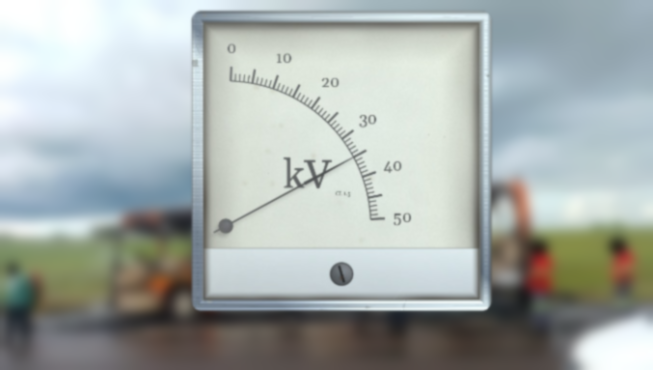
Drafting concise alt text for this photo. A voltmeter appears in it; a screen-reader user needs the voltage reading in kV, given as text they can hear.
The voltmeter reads 35 kV
